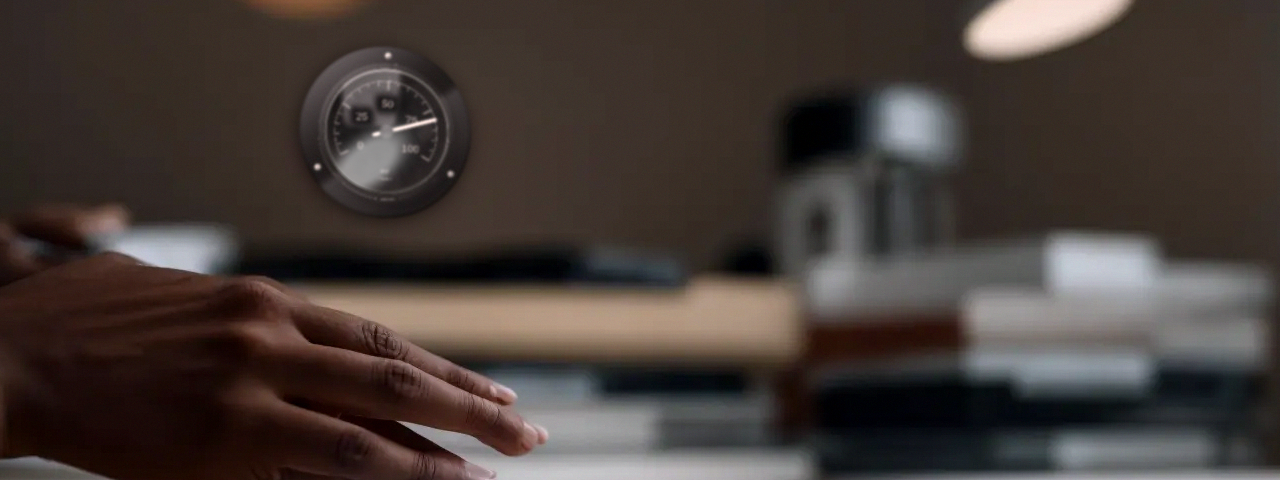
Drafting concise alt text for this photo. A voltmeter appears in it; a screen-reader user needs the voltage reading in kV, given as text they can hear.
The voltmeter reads 80 kV
